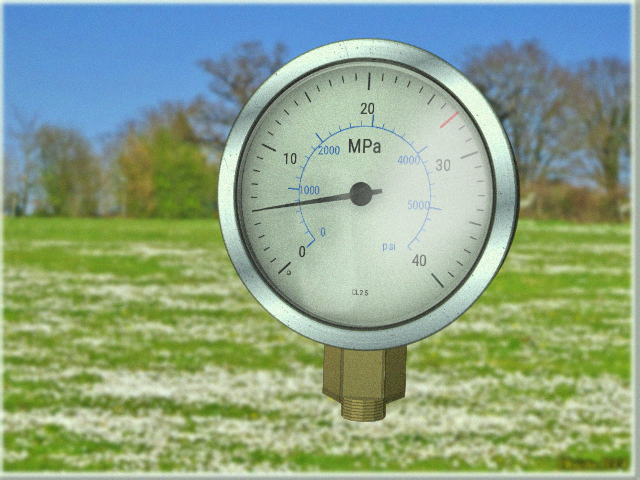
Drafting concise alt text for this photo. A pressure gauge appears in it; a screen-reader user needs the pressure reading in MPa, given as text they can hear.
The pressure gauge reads 5 MPa
